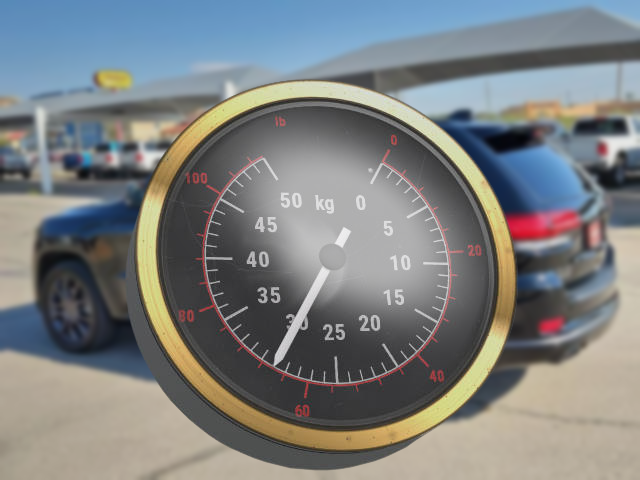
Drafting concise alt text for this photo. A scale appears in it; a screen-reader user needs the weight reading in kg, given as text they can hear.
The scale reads 30 kg
